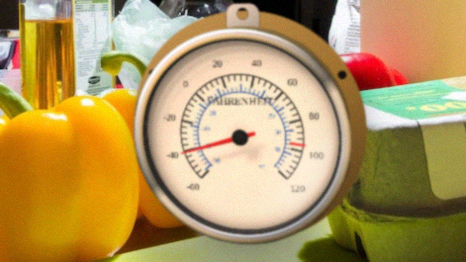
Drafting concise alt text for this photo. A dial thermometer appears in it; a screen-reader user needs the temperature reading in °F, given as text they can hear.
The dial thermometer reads -40 °F
